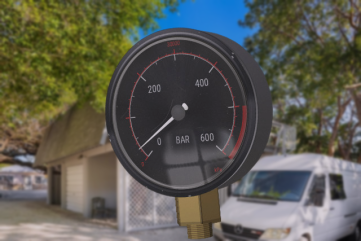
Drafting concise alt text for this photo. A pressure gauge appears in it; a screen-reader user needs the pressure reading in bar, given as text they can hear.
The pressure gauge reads 25 bar
